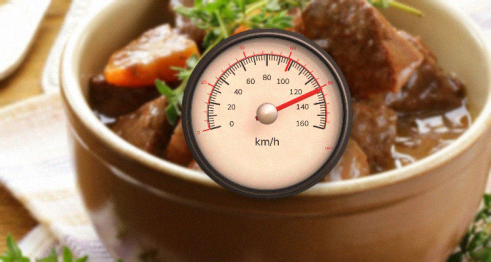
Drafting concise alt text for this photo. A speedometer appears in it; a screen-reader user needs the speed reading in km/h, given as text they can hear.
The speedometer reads 130 km/h
